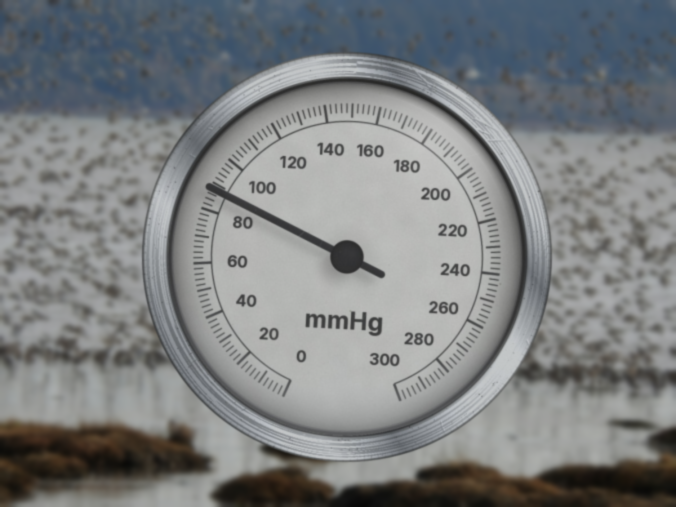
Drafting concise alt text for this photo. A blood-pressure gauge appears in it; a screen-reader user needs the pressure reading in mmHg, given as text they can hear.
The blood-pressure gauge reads 88 mmHg
